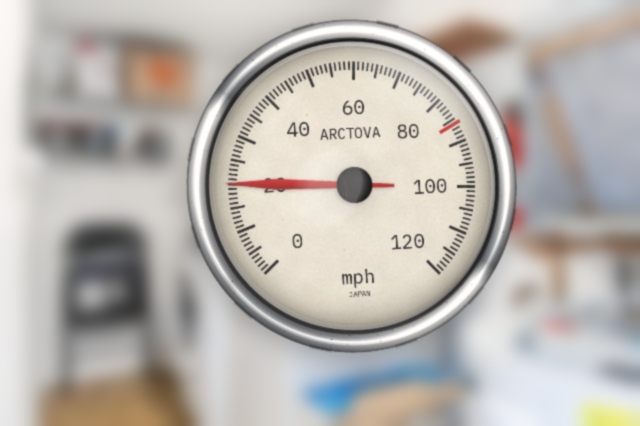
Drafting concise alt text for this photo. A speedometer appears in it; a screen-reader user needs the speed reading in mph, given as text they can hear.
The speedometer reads 20 mph
